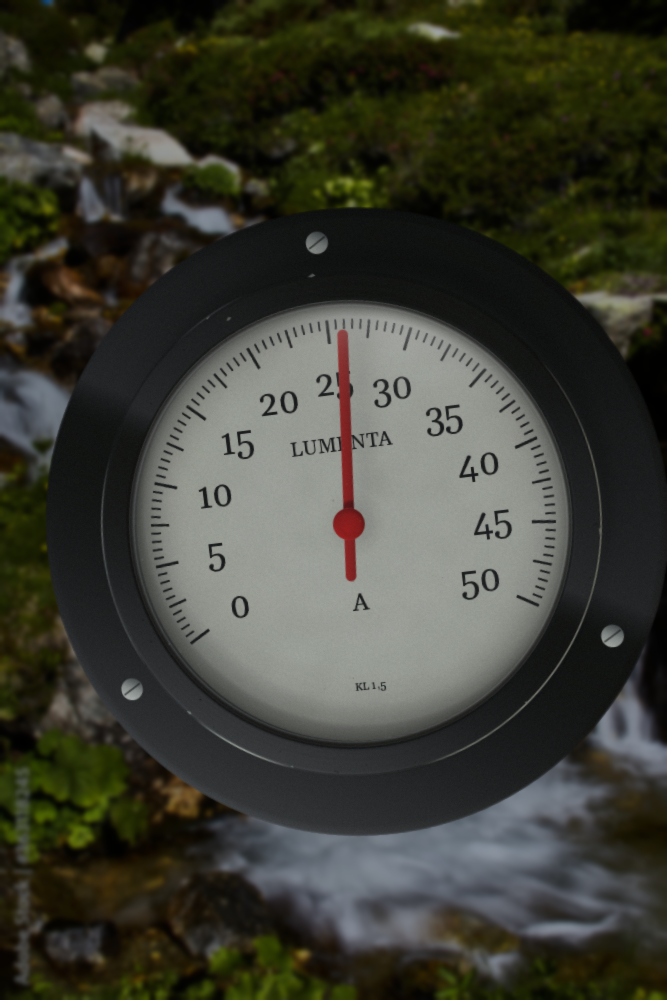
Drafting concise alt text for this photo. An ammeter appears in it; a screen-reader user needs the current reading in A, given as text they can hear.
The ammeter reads 26 A
